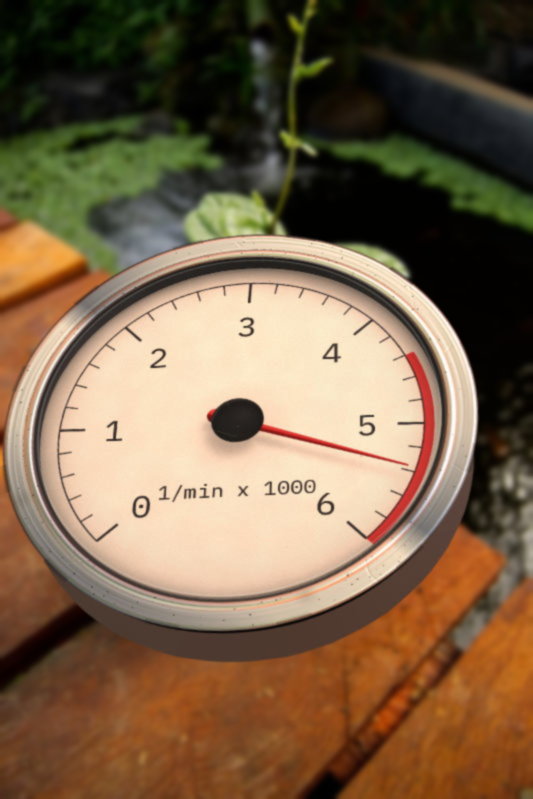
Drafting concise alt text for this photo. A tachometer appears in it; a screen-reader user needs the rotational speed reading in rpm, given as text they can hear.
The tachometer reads 5400 rpm
